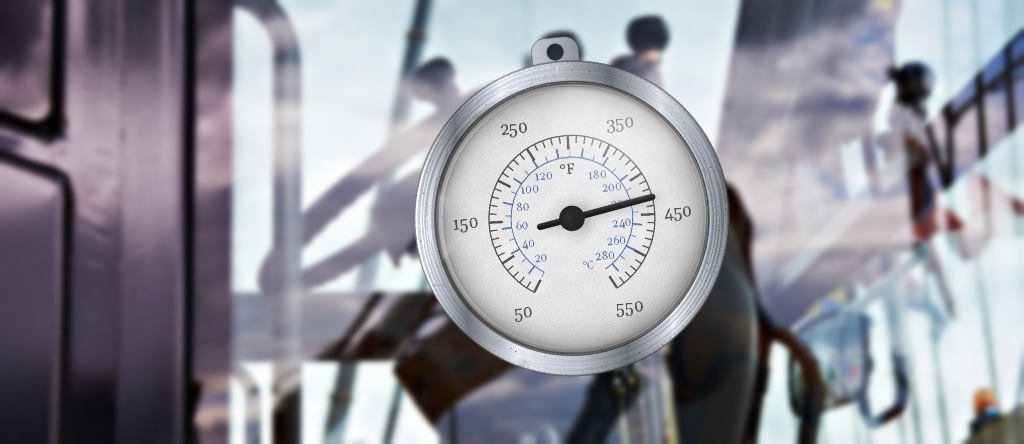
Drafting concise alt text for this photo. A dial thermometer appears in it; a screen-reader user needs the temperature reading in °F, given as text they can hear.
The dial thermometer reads 430 °F
